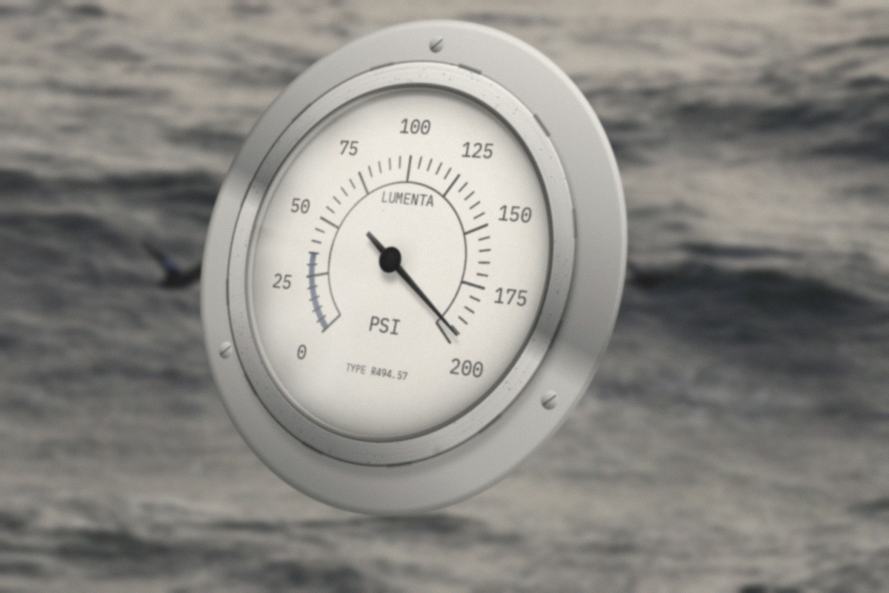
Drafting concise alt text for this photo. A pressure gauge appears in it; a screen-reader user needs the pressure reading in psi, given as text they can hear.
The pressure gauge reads 195 psi
